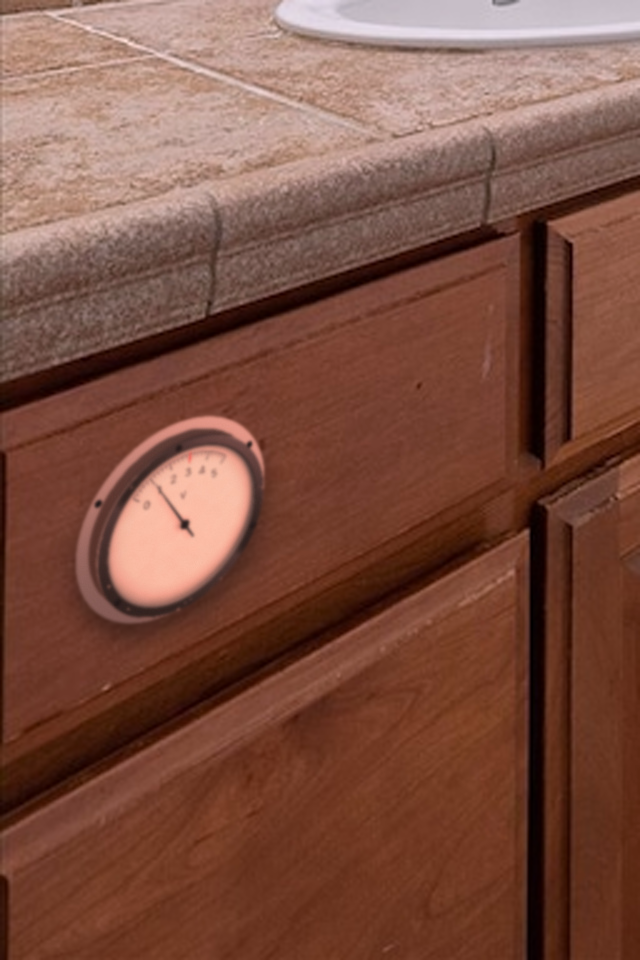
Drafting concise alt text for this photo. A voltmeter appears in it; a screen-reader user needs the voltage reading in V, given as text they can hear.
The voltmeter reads 1 V
